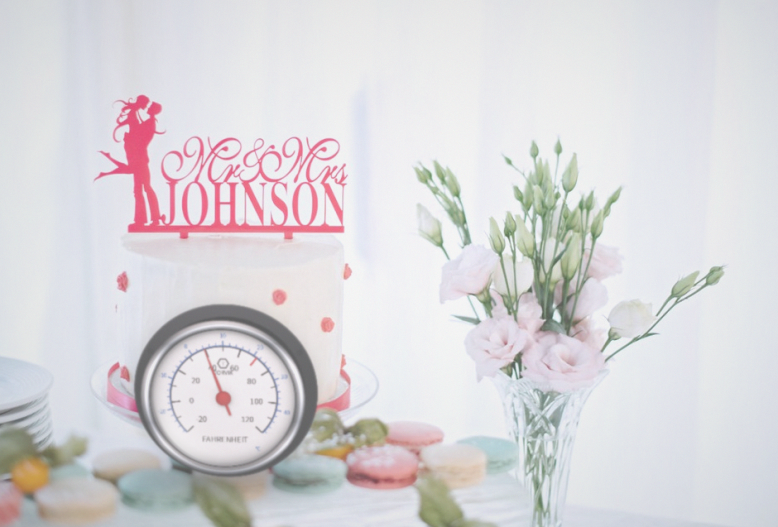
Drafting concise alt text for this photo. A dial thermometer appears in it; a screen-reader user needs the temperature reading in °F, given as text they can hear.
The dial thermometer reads 40 °F
